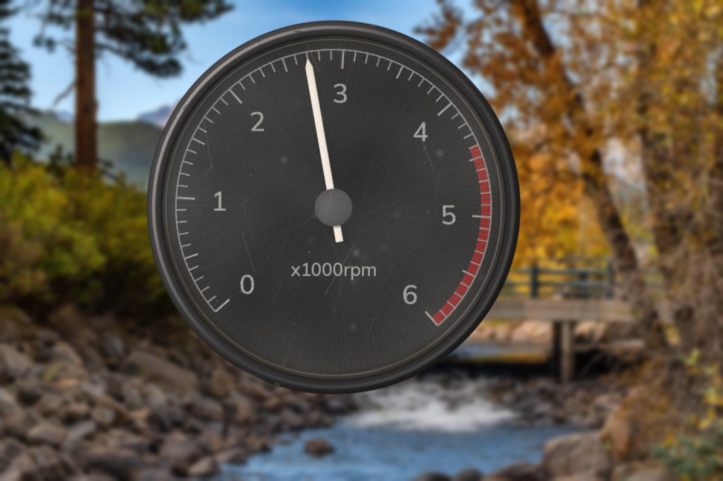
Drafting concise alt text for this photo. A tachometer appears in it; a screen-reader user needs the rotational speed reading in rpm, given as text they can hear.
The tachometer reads 2700 rpm
